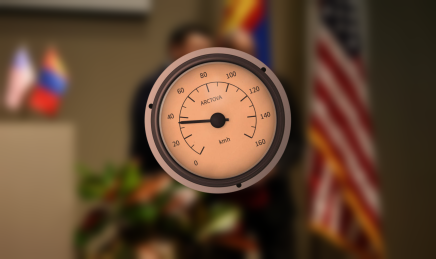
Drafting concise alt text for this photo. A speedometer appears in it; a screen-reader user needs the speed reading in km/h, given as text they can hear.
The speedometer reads 35 km/h
